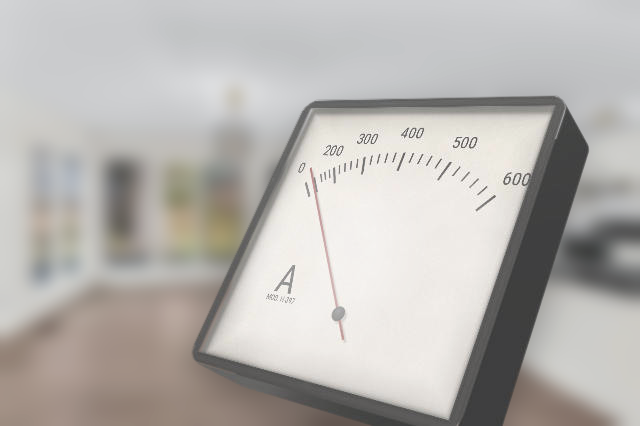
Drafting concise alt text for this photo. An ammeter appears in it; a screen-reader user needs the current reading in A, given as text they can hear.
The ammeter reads 100 A
